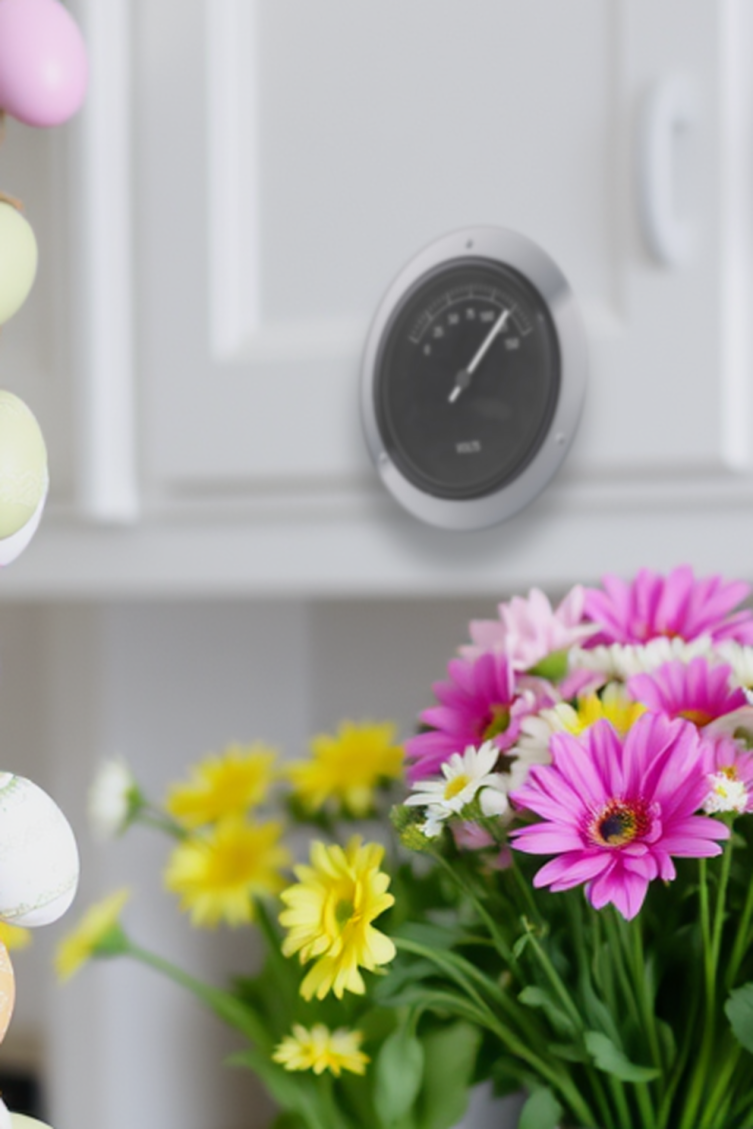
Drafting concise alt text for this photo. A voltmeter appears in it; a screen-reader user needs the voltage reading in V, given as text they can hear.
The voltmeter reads 125 V
